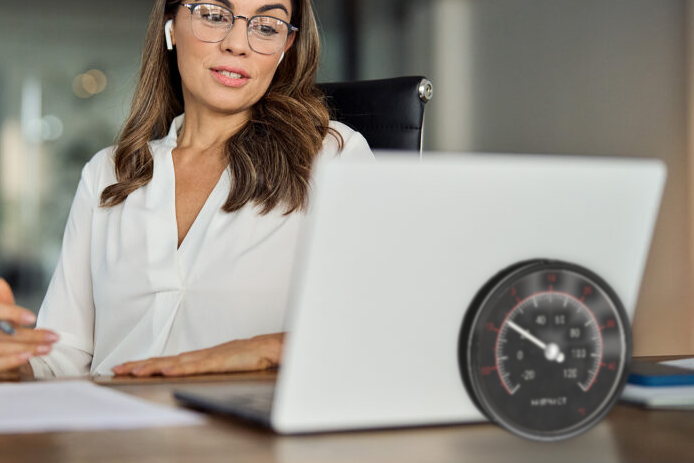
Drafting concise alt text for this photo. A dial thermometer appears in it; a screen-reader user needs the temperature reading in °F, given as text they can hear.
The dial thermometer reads 20 °F
